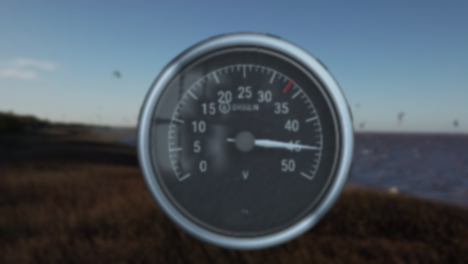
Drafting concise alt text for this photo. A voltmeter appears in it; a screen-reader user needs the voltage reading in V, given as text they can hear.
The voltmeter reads 45 V
